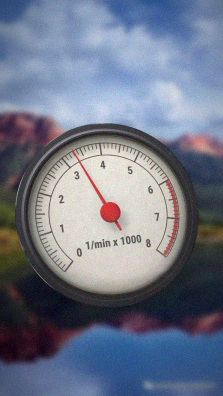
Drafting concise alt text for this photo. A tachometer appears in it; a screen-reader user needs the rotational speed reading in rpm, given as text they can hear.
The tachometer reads 3300 rpm
